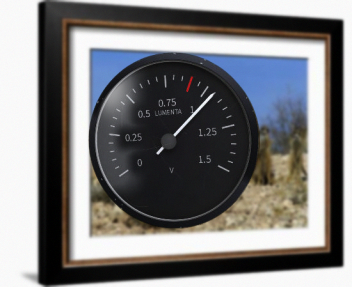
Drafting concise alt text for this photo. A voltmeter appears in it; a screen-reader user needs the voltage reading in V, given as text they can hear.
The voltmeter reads 1.05 V
